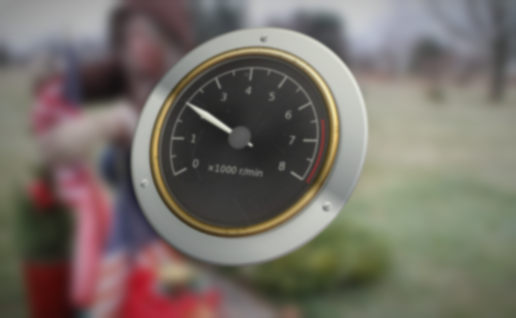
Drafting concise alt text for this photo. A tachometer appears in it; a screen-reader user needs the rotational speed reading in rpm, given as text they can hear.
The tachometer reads 2000 rpm
